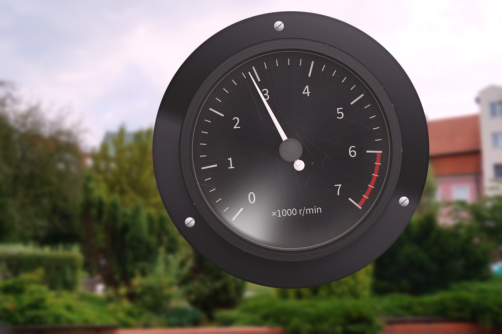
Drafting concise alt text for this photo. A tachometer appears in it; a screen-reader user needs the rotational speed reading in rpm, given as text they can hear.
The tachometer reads 2900 rpm
